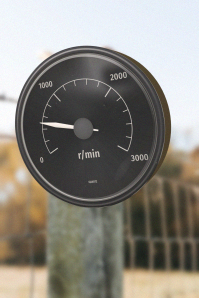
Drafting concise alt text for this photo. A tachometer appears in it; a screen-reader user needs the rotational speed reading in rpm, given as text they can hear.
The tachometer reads 500 rpm
